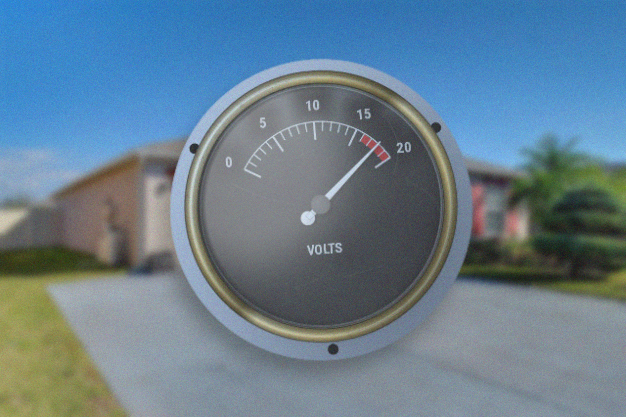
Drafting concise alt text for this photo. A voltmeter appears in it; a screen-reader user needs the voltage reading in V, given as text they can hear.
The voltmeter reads 18 V
